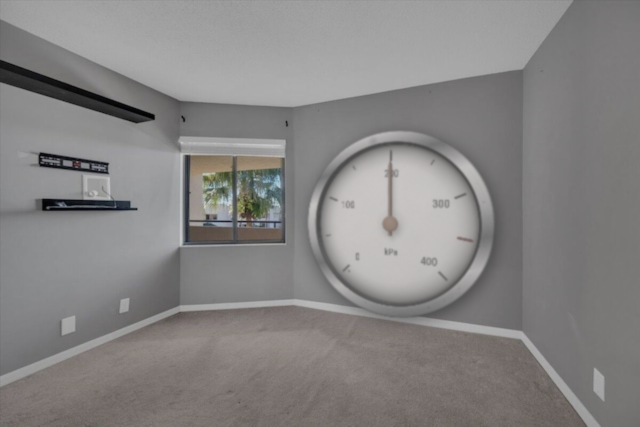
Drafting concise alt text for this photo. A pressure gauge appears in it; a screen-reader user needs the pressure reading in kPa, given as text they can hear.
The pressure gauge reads 200 kPa
